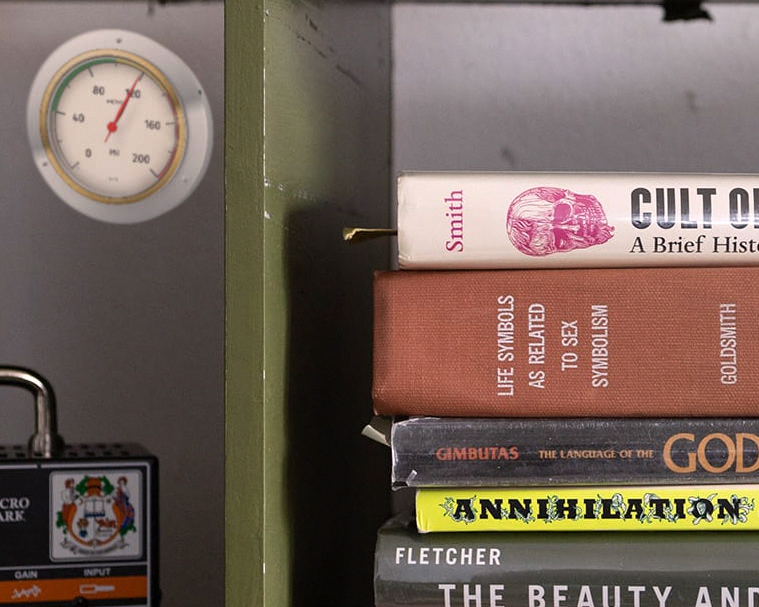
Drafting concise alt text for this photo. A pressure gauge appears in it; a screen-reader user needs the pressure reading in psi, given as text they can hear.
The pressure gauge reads 120 psi
